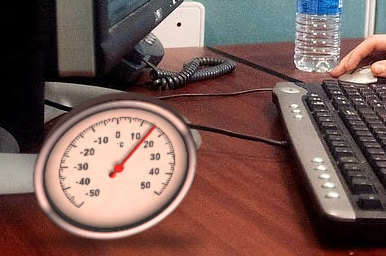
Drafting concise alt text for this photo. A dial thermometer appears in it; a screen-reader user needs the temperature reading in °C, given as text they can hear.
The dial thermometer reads 15 °C
